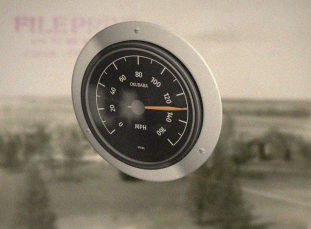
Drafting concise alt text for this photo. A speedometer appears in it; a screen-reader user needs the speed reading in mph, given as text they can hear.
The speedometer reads 130 mph
